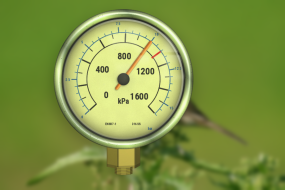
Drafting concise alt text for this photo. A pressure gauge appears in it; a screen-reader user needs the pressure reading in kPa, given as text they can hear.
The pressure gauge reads 1000 kPa
